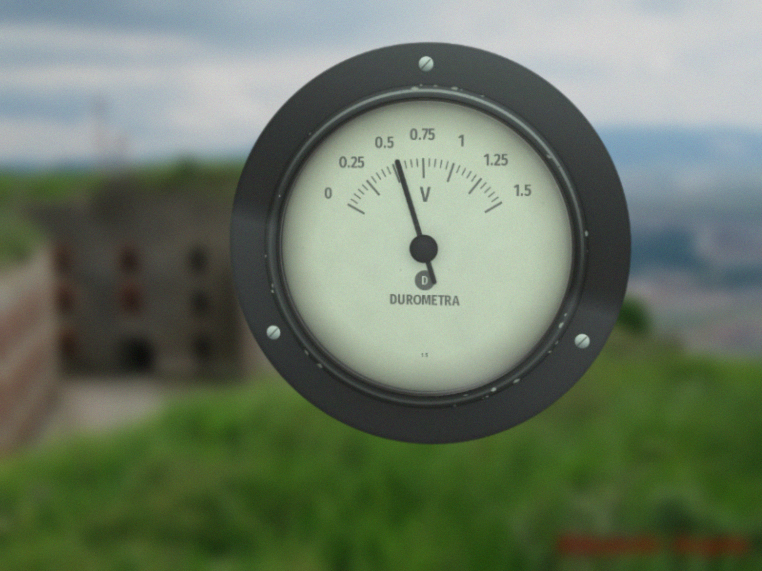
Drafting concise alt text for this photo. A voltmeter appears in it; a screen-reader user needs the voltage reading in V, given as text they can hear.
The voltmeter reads 0.55 V
